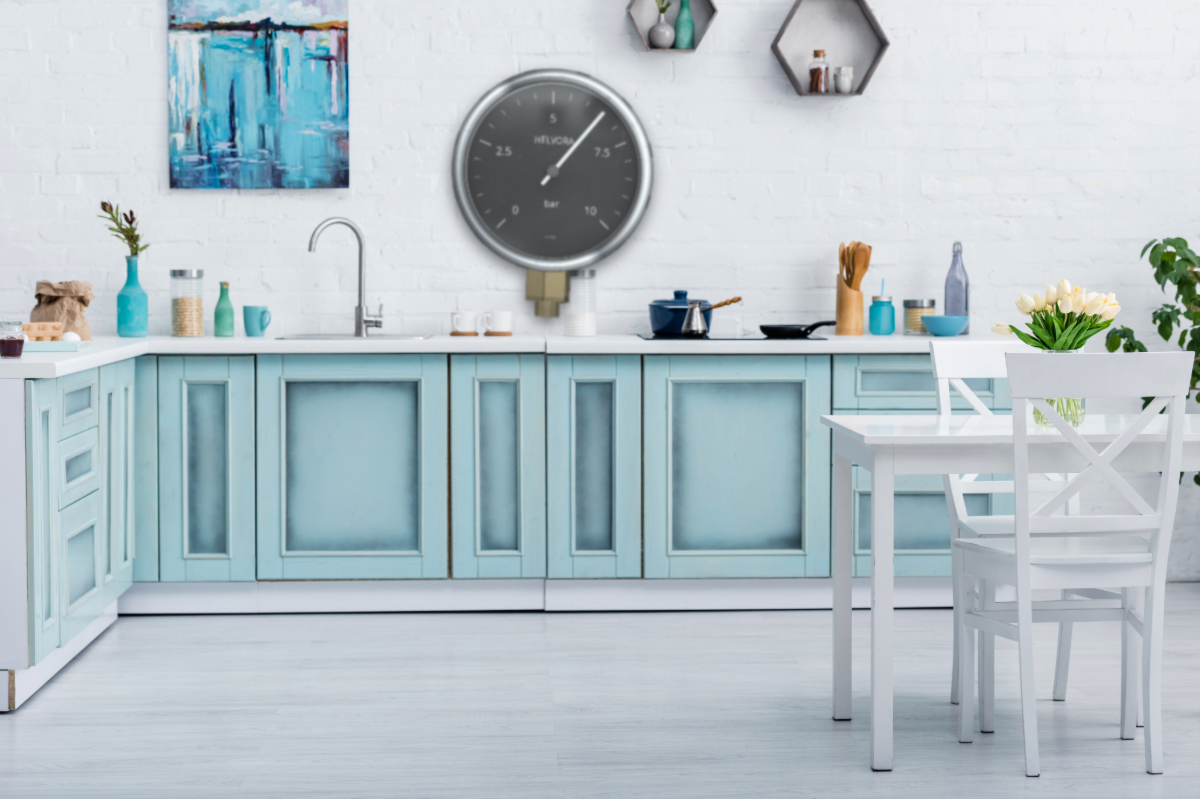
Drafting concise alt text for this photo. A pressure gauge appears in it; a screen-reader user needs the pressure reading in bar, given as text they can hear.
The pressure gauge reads 6.5 bar
